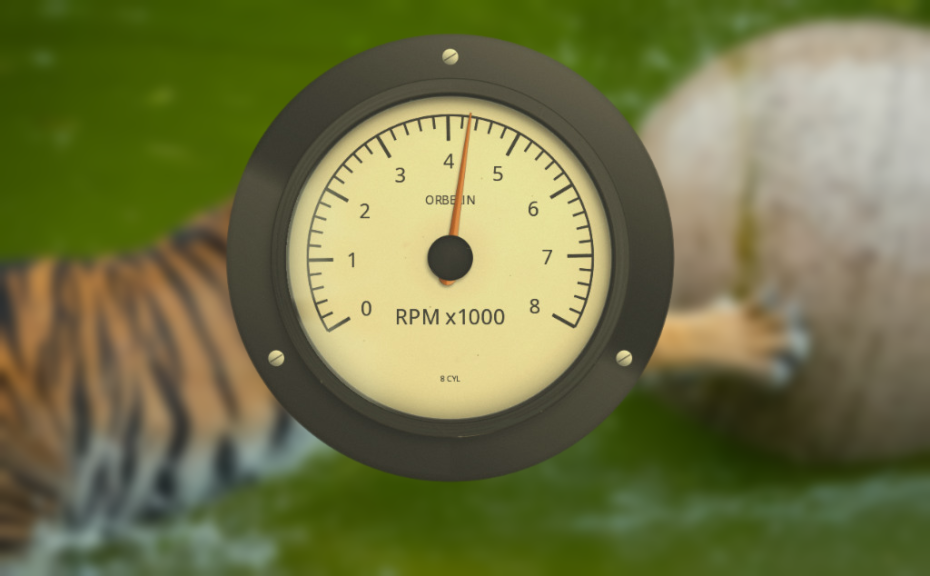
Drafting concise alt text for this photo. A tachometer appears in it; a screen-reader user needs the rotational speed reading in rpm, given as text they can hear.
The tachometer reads 4300 rpm
